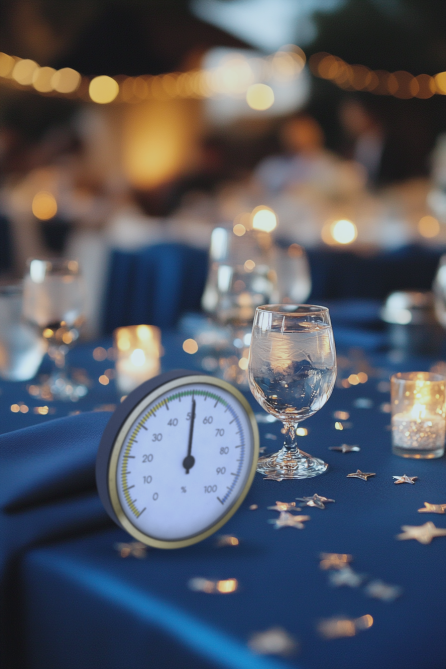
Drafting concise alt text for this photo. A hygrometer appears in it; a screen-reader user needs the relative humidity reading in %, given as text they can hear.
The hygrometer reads 50 %
